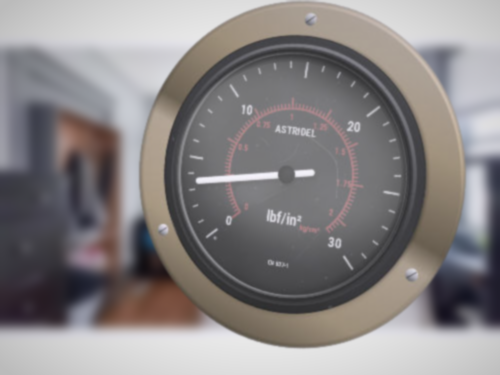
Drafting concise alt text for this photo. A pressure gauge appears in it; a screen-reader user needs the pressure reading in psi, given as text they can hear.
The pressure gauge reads 3.5 psi
